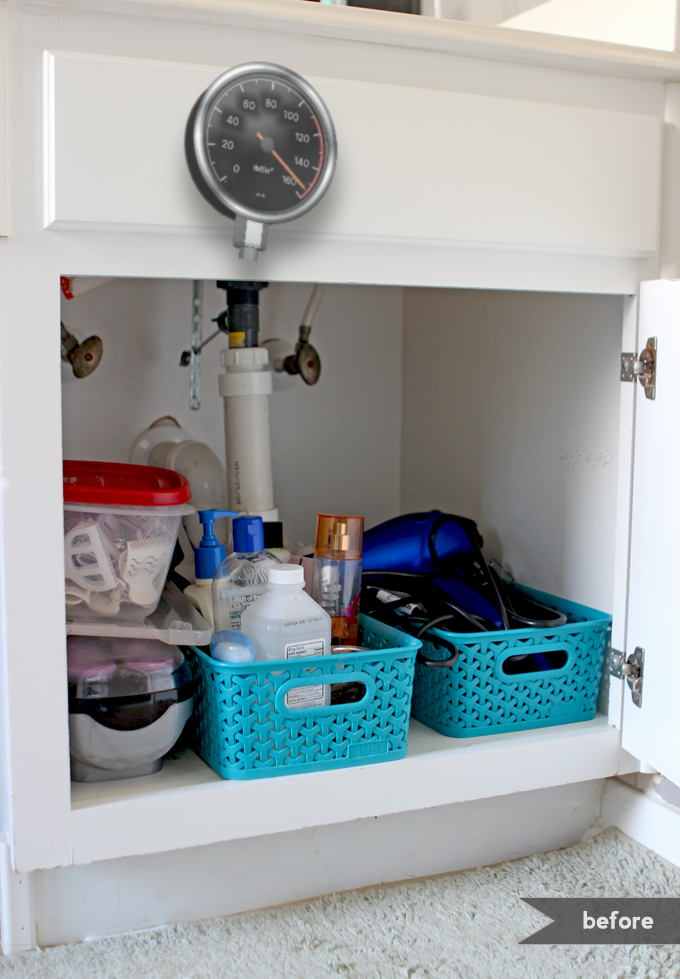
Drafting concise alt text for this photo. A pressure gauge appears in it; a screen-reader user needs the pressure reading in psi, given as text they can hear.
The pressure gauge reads 155 psi
